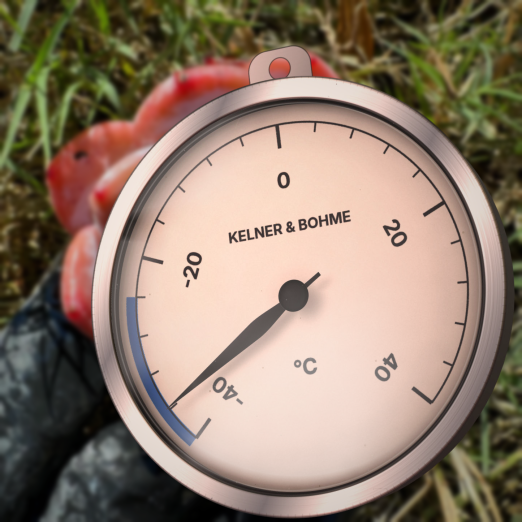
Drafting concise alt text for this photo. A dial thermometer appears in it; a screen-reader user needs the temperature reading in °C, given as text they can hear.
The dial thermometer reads -36 °C
